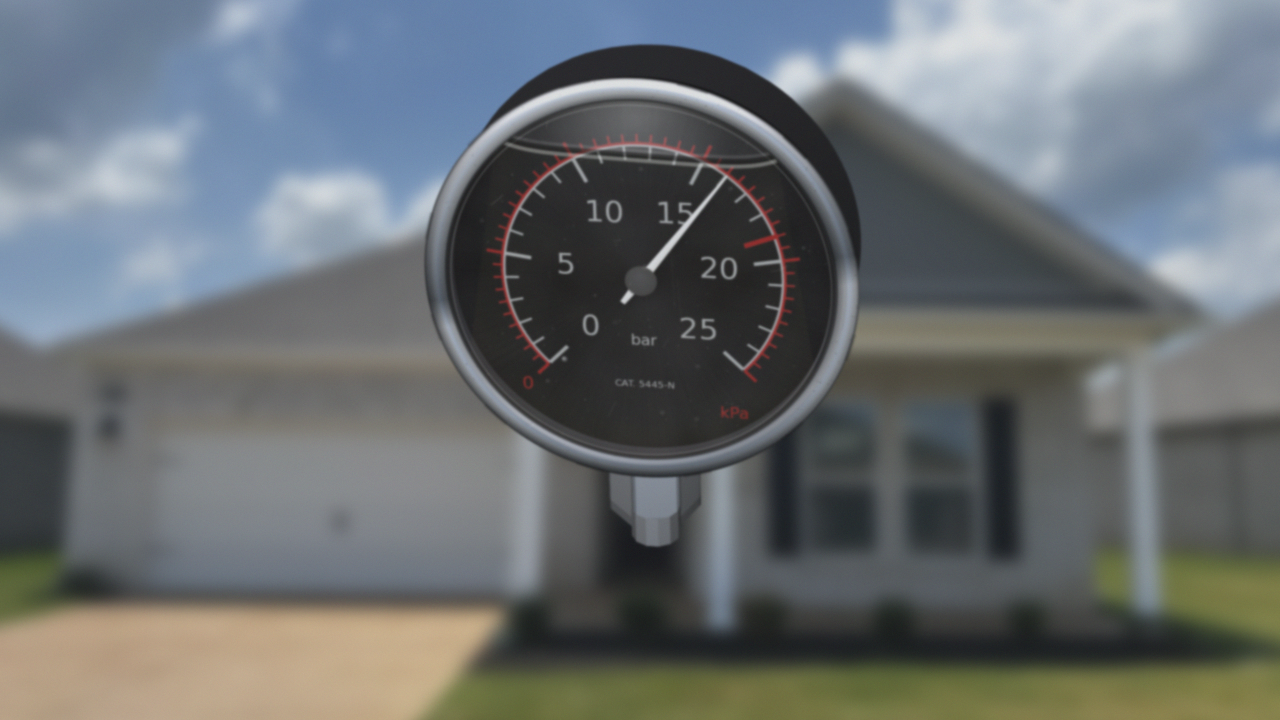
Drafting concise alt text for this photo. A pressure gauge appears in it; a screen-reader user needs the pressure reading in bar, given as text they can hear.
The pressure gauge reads 16 bar
